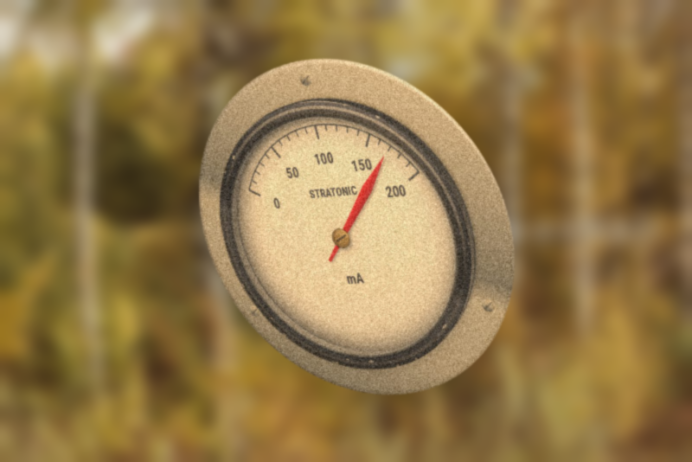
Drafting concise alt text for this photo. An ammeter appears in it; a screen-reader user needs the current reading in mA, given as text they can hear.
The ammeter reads 170 mA
